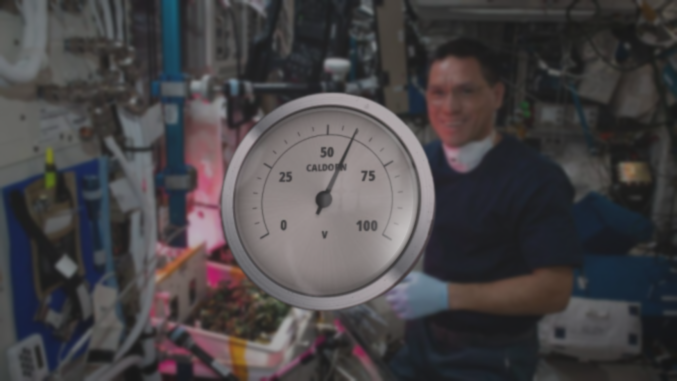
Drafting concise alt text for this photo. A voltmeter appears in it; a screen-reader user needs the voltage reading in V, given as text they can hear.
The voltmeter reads 60 V
